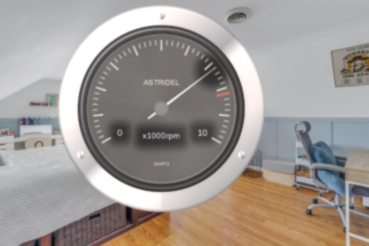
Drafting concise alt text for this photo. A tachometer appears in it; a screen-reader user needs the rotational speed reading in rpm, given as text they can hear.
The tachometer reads 7200 rpm
